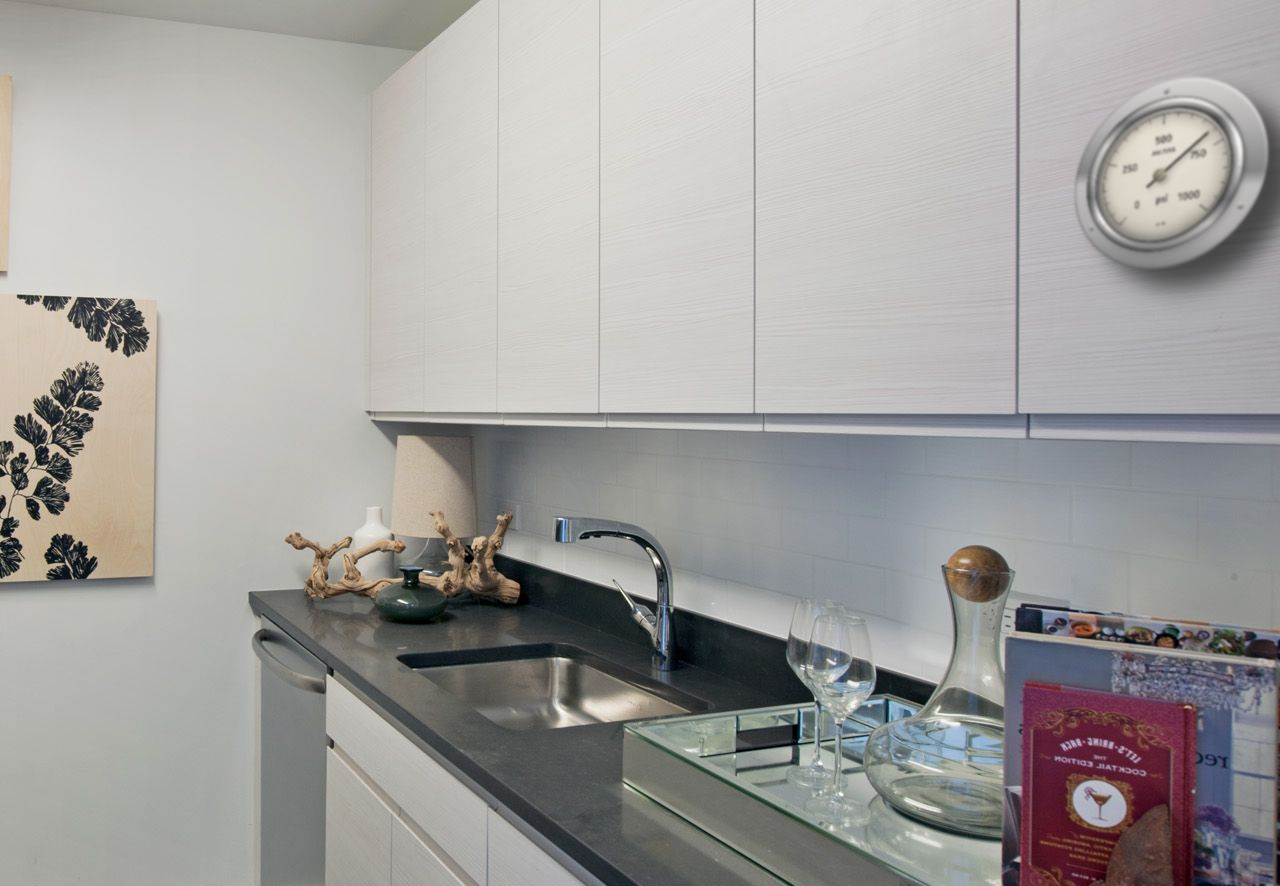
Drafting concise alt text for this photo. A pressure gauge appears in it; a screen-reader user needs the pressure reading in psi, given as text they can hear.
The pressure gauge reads 700 psi
